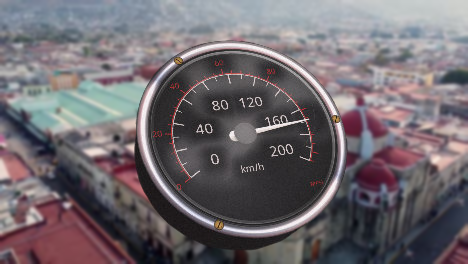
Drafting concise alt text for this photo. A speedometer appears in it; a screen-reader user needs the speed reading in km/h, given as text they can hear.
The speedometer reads 170 km/h
